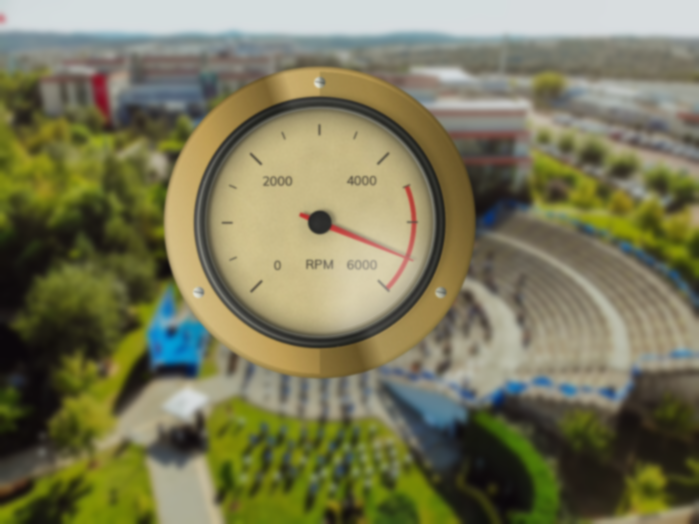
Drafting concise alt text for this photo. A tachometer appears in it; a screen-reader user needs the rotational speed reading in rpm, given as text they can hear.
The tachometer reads 5500 rpm
